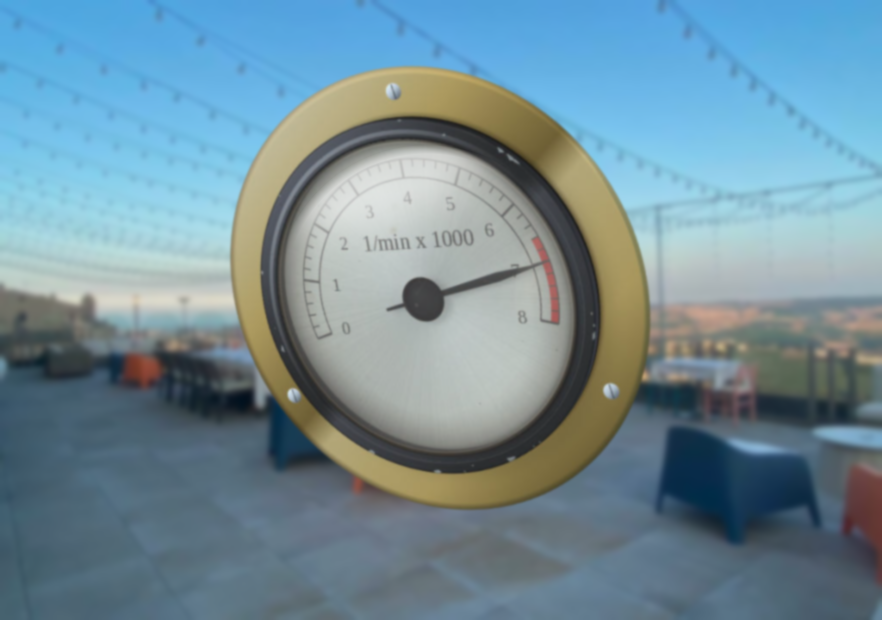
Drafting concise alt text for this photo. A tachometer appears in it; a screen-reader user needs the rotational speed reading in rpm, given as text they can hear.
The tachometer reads 7000 rpm
